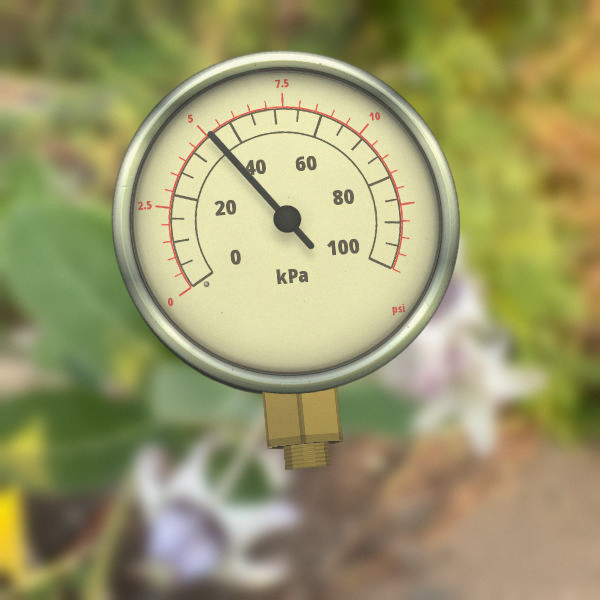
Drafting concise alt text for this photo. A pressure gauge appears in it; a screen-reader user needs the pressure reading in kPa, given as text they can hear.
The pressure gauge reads 35 kPa
